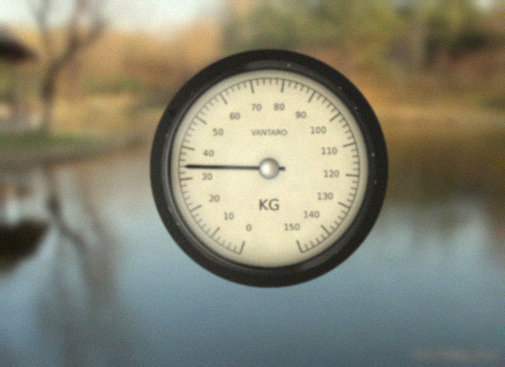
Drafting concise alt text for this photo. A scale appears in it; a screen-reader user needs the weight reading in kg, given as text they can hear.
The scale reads 34 kg
